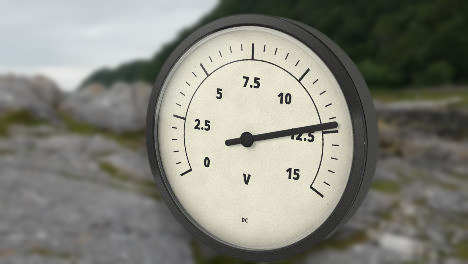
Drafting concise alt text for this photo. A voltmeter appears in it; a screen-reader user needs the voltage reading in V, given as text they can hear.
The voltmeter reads 12.25 V
